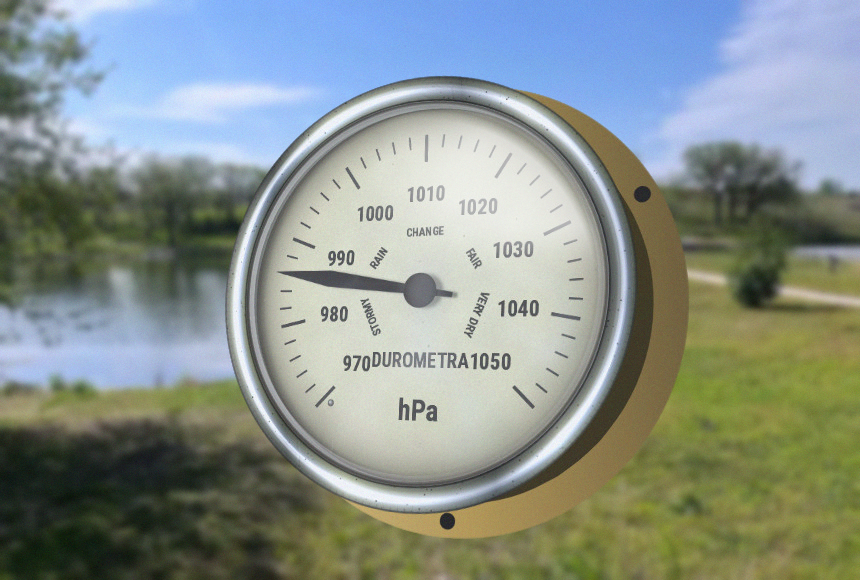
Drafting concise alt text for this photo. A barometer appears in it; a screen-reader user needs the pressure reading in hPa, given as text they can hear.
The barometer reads 986 hPa
